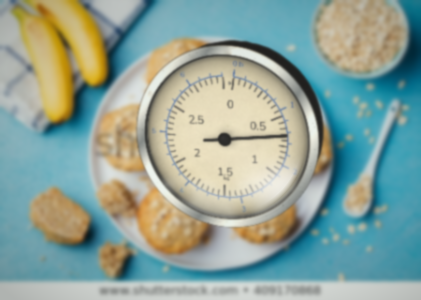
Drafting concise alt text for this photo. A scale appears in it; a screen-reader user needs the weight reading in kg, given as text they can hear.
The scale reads 0.65 kg
